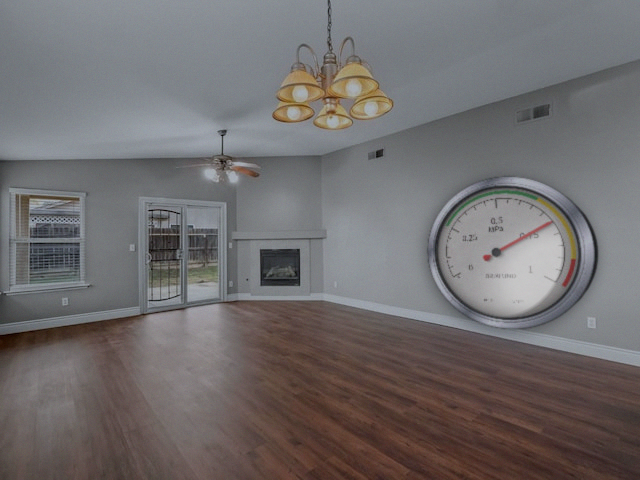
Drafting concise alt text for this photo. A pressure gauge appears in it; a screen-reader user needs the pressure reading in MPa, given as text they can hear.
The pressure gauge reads 0.75 MPa
